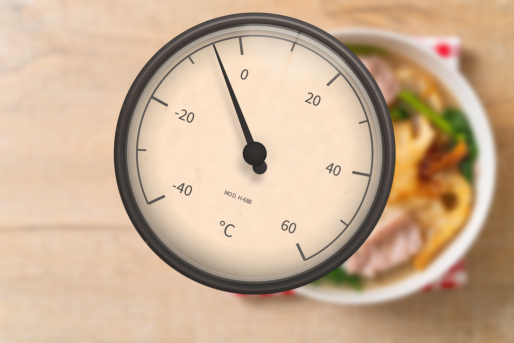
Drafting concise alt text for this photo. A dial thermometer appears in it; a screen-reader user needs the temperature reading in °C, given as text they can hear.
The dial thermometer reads -5 °C
